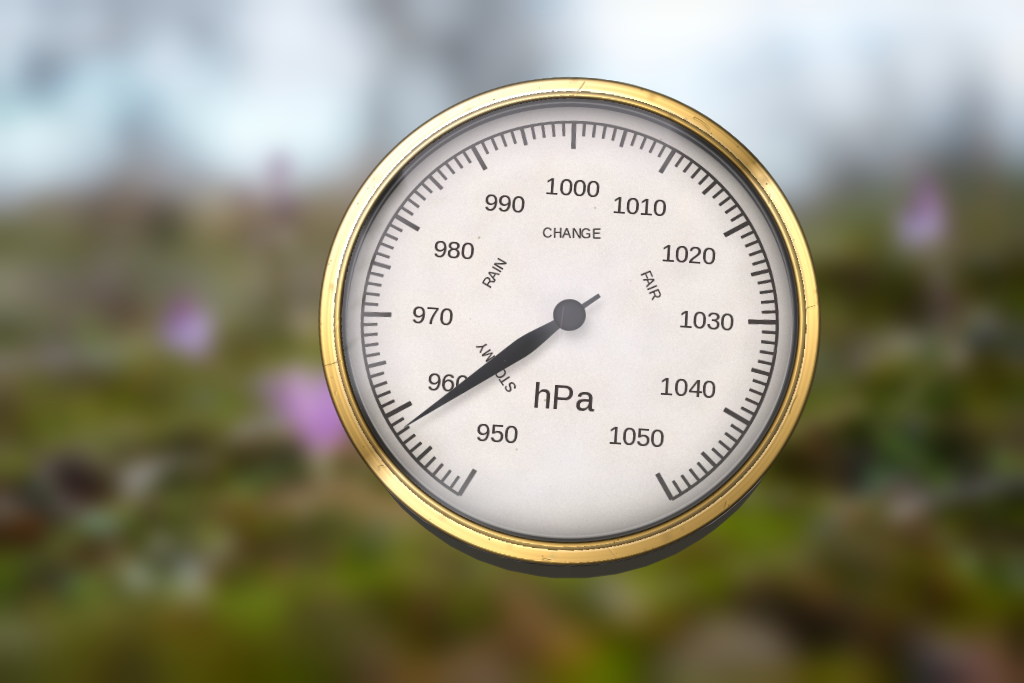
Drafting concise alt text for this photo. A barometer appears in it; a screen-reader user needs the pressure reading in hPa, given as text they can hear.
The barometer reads 958 hPa
